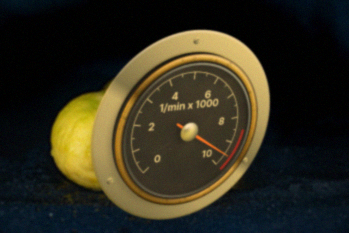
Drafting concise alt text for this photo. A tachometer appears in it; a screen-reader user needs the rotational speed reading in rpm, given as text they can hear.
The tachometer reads 9500 rpm
